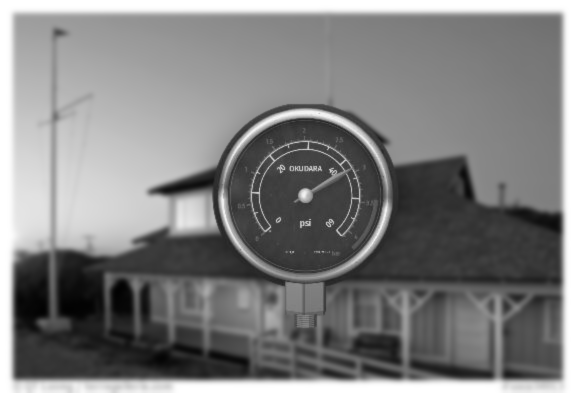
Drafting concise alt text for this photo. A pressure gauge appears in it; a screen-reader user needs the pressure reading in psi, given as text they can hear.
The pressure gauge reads 42.5 psi
